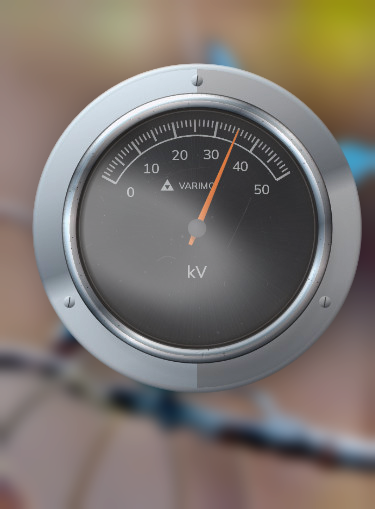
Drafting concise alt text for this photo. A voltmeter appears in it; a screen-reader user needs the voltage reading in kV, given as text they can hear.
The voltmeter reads 35 kV
